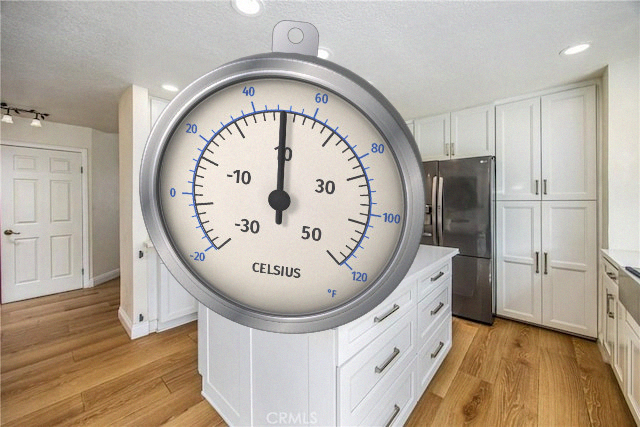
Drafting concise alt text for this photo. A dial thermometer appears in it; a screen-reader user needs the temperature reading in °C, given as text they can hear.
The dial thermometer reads 10 °C
